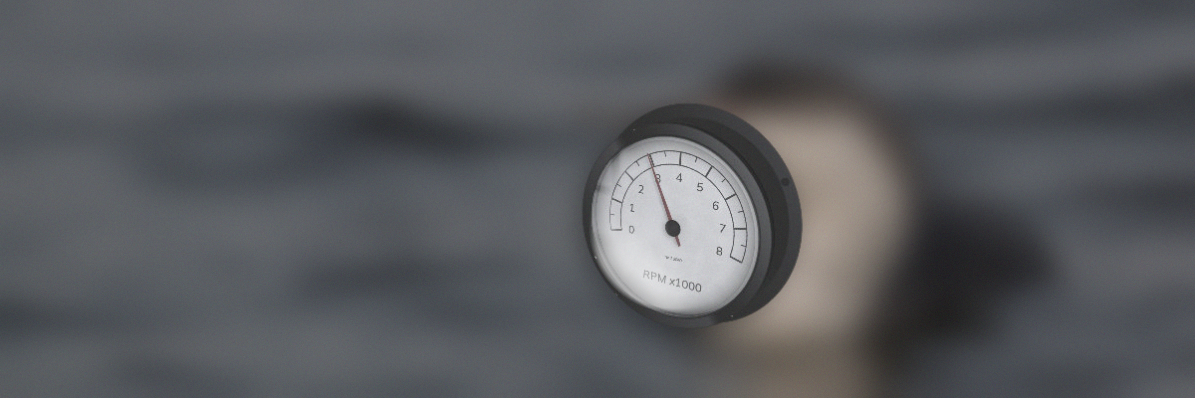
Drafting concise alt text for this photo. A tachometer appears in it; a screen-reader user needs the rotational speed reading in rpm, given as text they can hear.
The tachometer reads 3000 rpm
